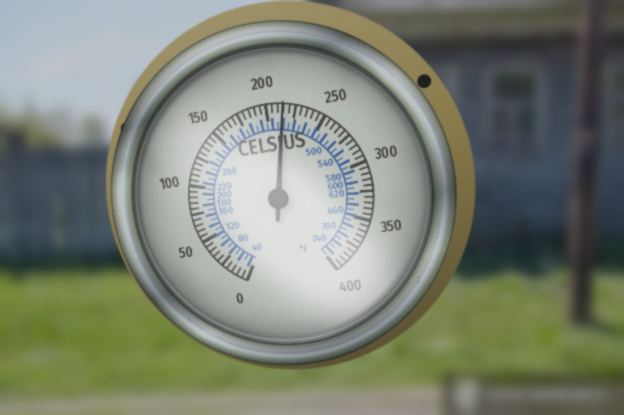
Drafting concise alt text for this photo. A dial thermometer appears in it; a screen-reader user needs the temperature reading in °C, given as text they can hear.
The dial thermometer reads 215 °C
